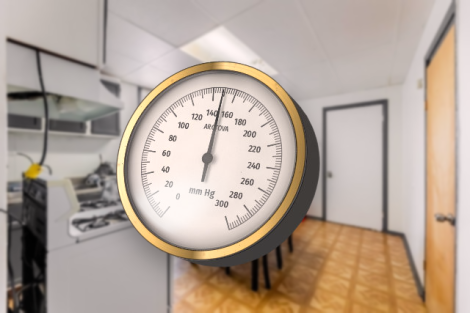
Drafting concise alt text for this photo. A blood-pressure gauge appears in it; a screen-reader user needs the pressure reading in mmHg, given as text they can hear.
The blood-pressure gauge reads 150 mmHg
